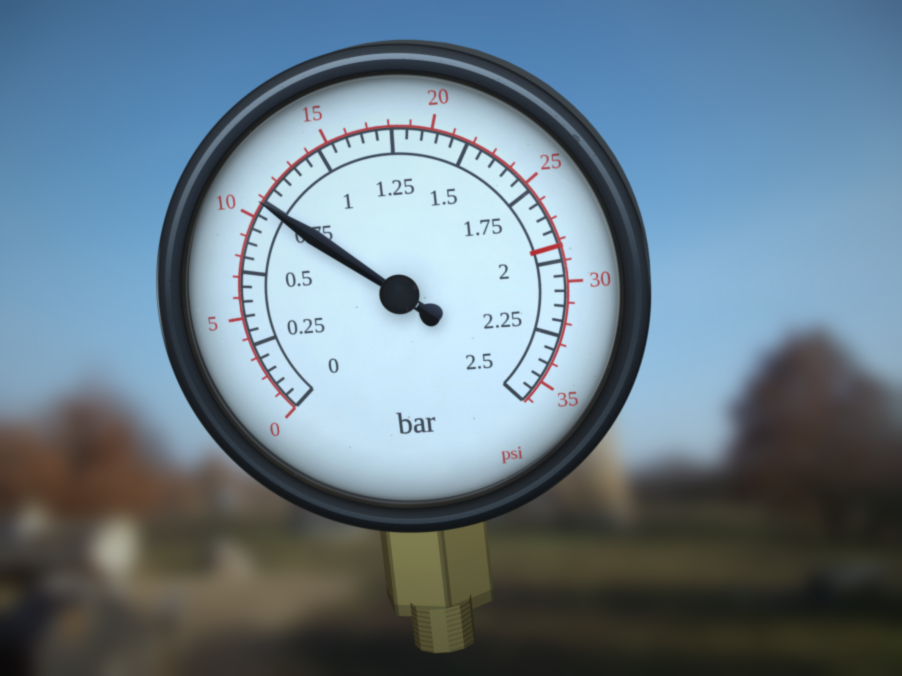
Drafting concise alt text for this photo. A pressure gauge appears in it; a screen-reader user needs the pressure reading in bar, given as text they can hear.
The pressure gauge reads 0.75 bar
